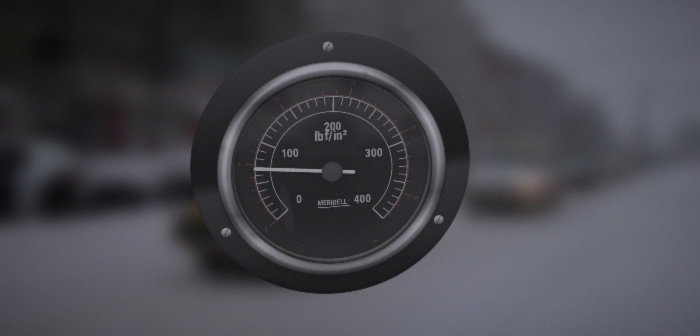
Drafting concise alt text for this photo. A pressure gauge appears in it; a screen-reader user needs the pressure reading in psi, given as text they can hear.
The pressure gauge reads 70 psi
